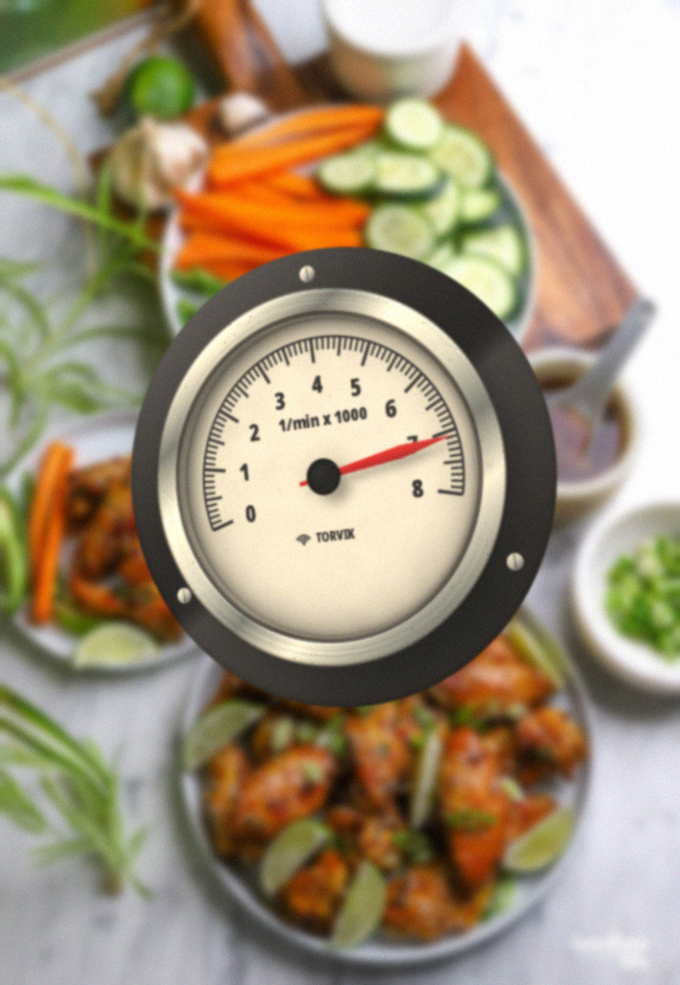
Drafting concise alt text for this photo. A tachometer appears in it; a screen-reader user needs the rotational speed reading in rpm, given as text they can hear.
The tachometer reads 7100 rpm
